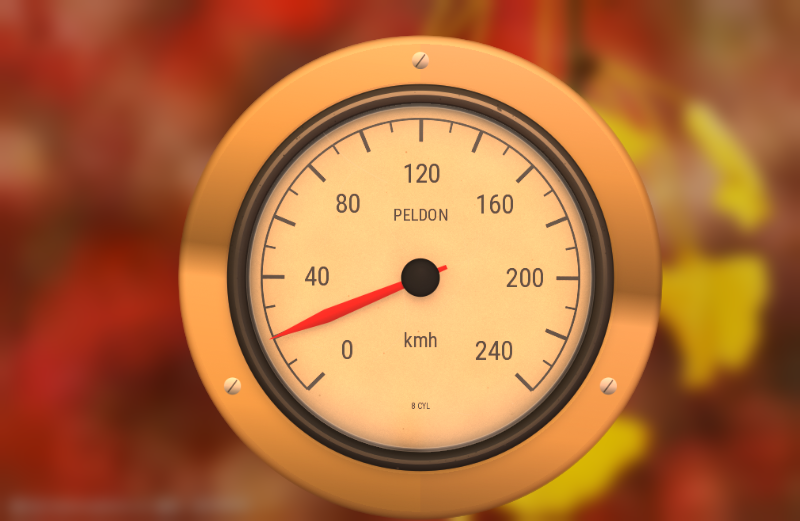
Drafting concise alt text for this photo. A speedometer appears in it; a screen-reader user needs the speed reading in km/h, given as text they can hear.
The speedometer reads 20 km/h
